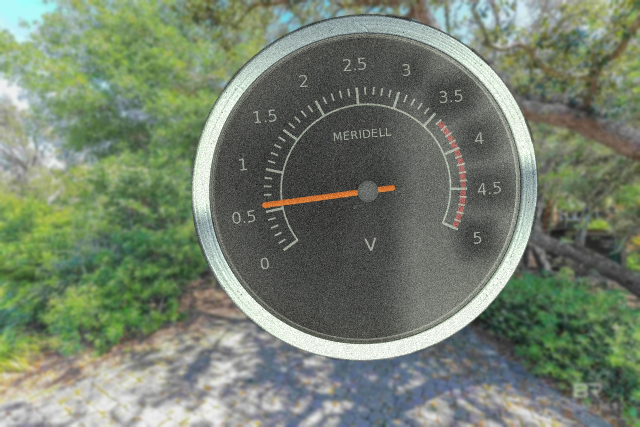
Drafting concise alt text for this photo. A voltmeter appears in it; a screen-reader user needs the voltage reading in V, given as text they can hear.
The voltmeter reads 0.6 V
